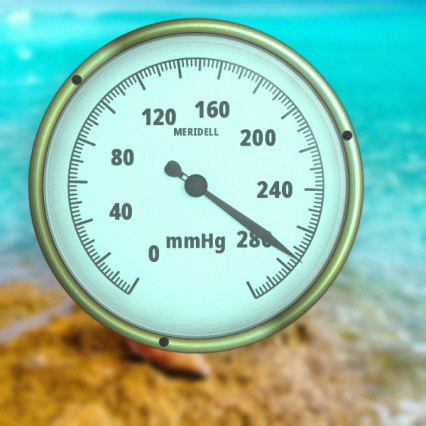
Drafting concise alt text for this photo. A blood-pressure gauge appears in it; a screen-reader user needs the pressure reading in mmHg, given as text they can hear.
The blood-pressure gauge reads 274 mmHg
